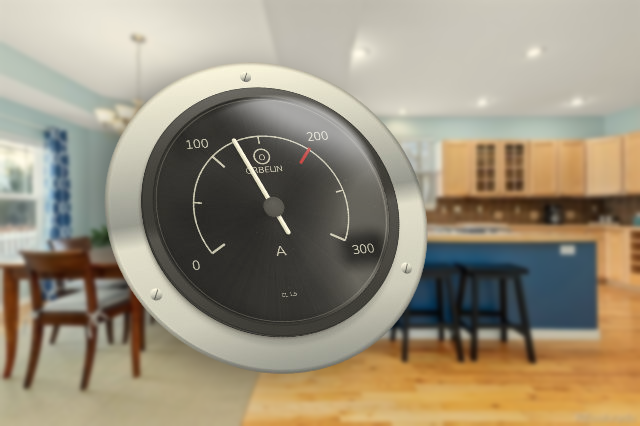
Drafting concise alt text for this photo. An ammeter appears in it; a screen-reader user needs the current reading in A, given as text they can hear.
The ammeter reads 125 A
